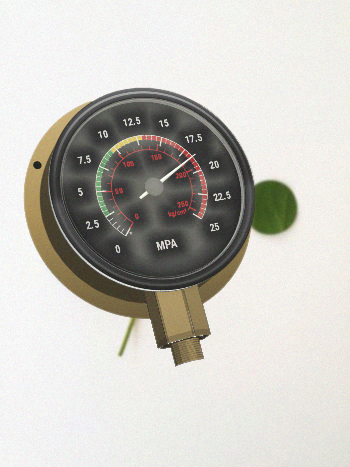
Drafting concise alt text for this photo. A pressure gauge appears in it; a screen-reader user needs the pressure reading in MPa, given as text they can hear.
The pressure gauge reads 18.5 MPa
